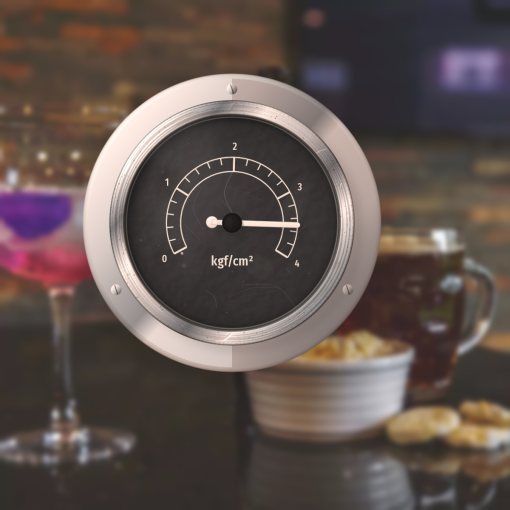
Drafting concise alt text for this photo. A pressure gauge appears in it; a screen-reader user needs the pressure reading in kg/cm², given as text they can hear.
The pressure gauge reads 3.5 kg/cm²
